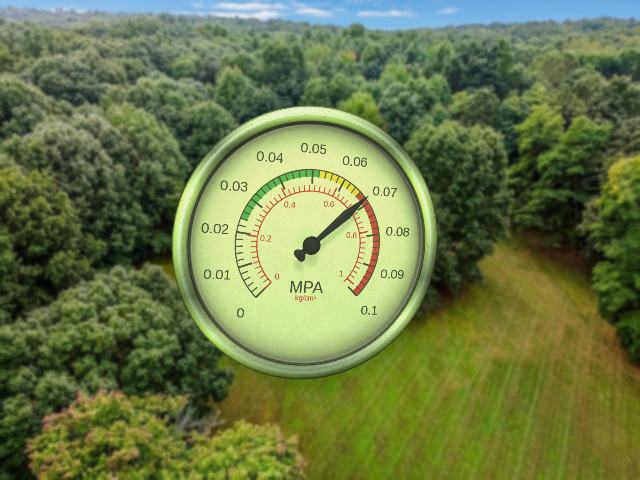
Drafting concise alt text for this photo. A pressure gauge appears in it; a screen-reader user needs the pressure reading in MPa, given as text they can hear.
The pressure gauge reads 0.068 MPa
